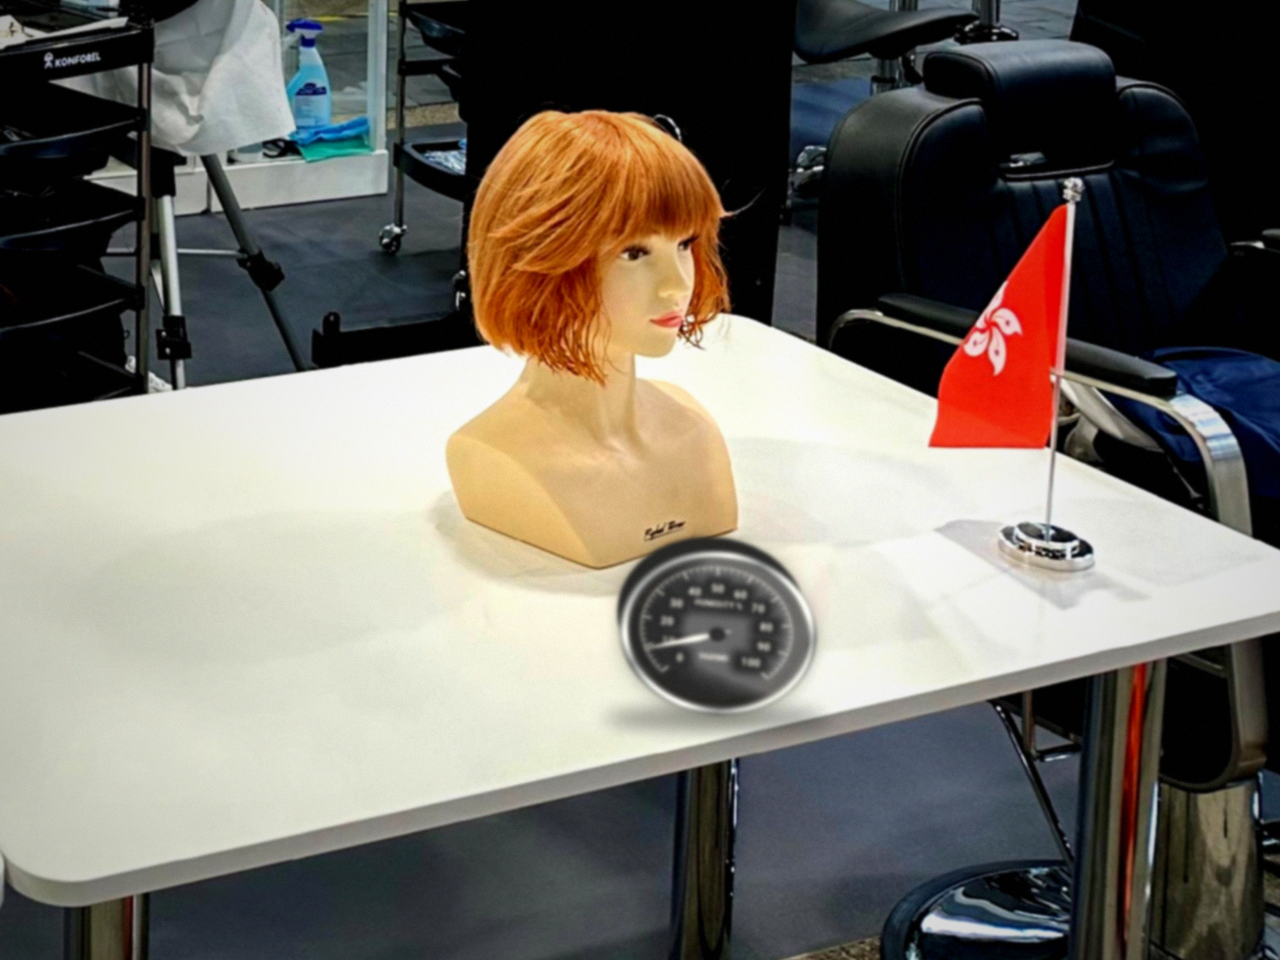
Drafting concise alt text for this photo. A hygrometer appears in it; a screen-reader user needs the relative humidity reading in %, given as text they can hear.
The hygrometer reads 10 %
